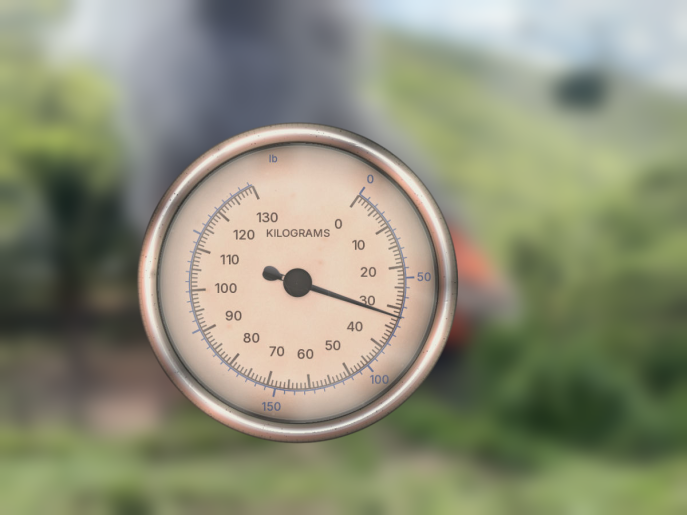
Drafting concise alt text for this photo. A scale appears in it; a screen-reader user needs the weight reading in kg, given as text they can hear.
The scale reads 32 kg
